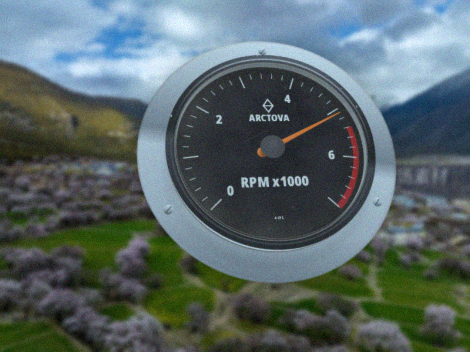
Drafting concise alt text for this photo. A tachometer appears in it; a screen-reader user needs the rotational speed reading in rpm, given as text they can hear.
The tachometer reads 5100 rpm
